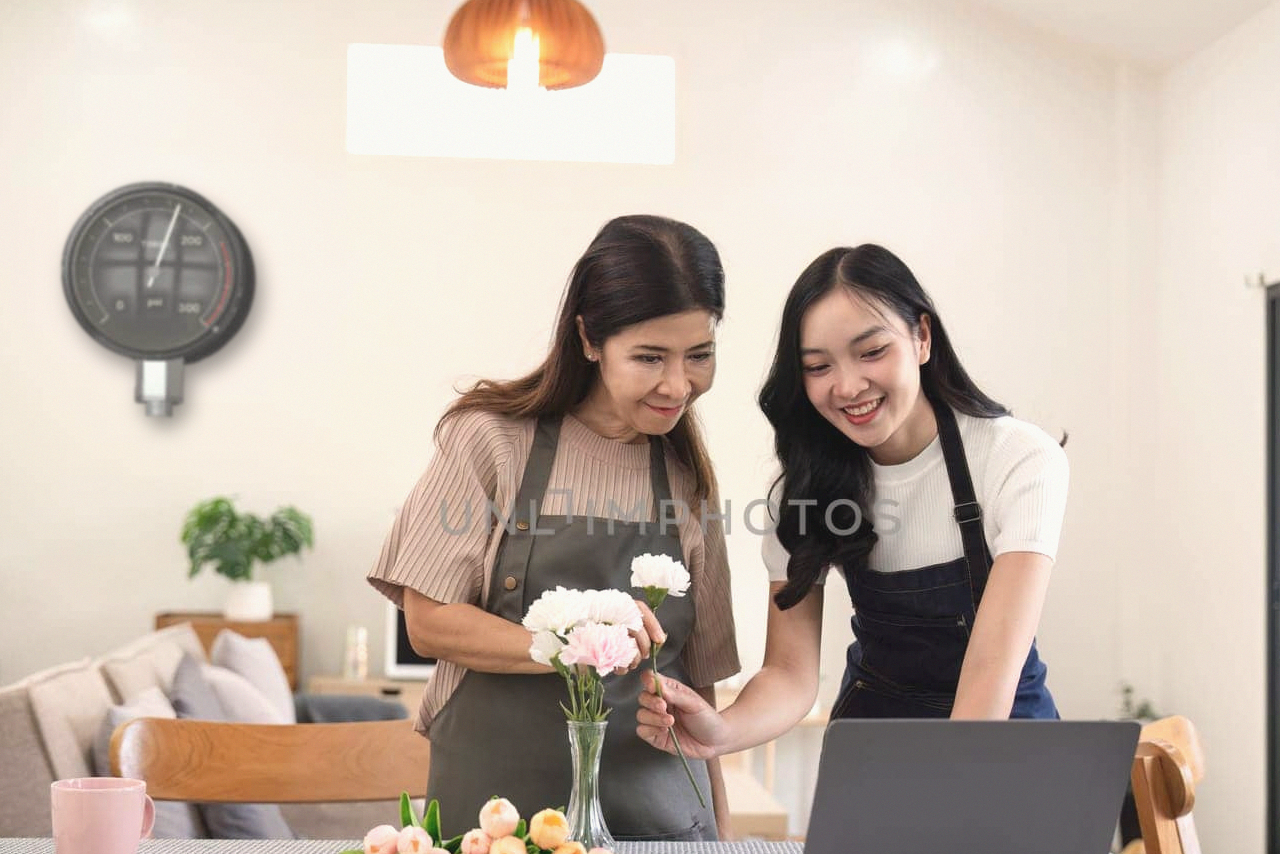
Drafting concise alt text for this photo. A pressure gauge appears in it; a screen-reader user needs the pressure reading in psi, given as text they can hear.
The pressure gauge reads 170 psi
